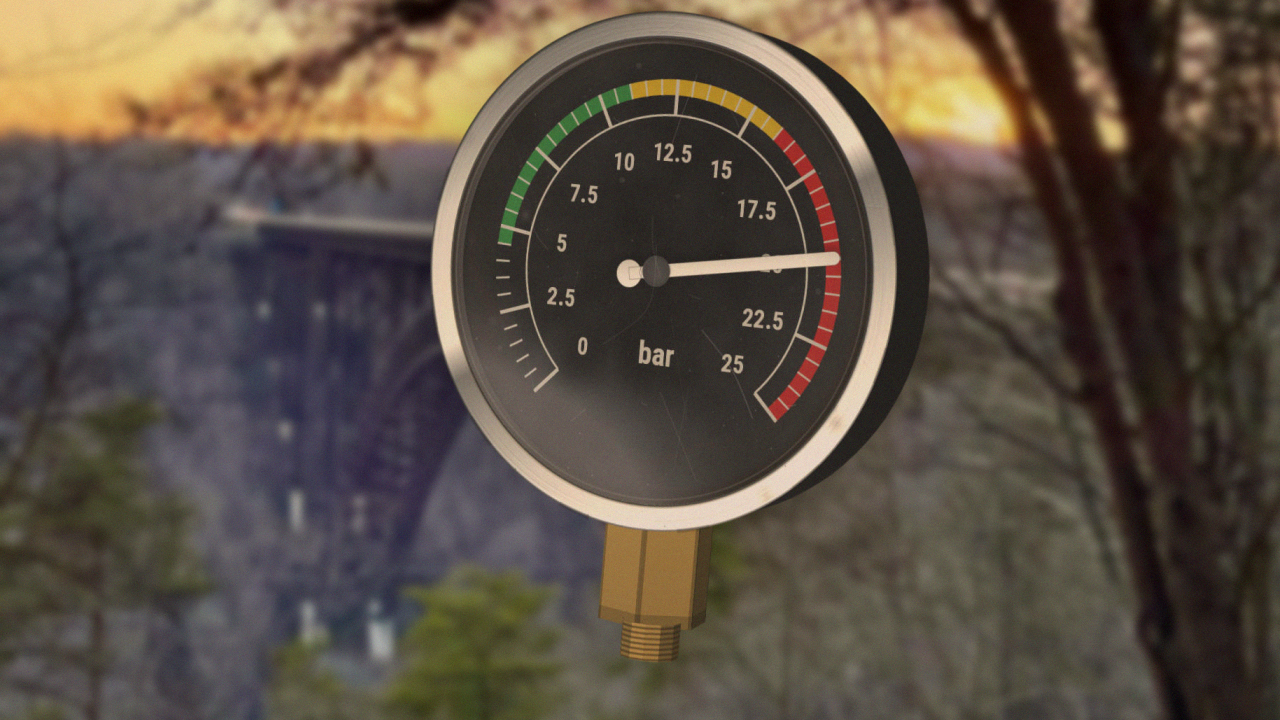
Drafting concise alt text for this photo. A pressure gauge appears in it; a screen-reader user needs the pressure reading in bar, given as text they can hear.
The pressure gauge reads 20 bar
